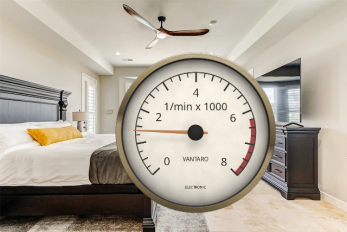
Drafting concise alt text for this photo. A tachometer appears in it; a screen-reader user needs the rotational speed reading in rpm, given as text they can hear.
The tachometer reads 1375 rpm
